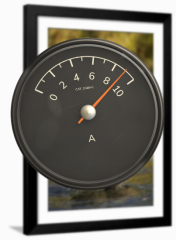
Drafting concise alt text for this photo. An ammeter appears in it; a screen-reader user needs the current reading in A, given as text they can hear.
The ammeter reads 9 A
